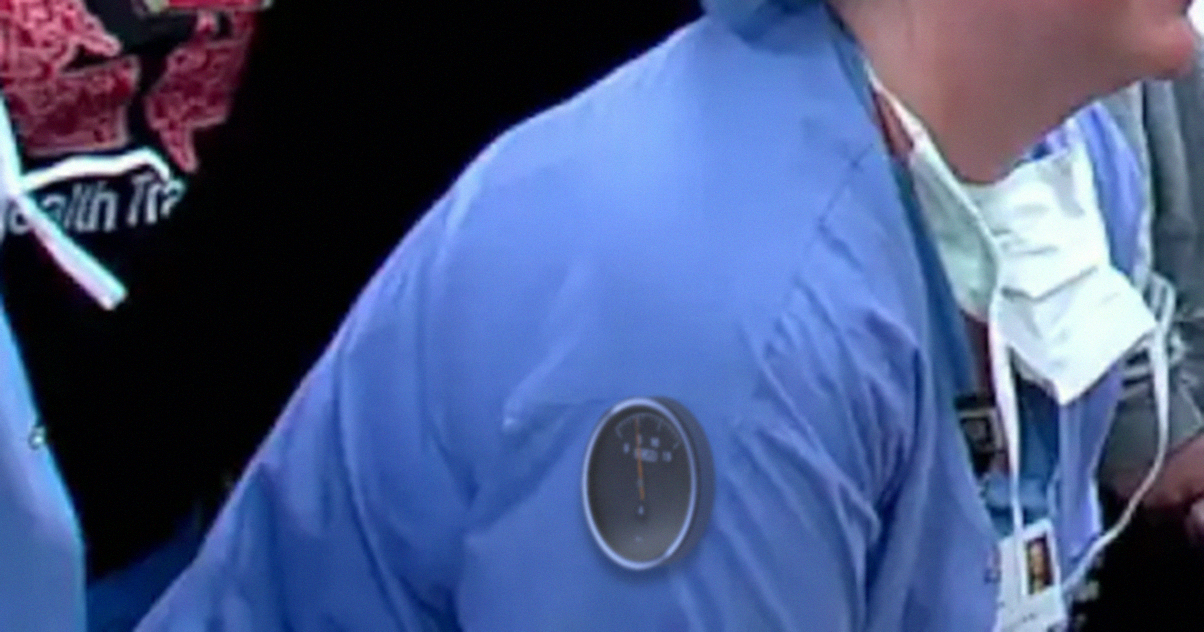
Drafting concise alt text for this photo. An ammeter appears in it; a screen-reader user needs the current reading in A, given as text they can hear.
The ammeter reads 5 A
